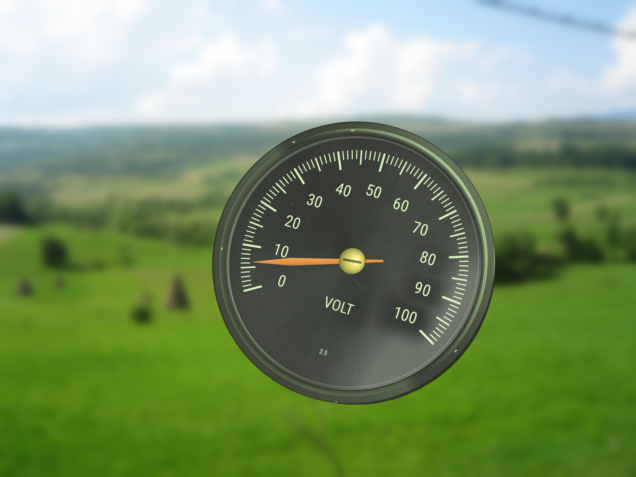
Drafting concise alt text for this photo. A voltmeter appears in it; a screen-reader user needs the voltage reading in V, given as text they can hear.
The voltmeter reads 6 V
